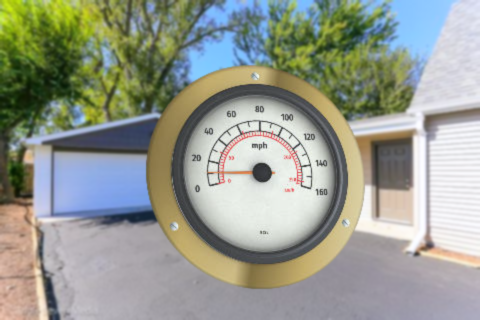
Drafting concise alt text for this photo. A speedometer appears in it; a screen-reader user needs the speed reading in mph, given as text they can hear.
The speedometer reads 10 mph
